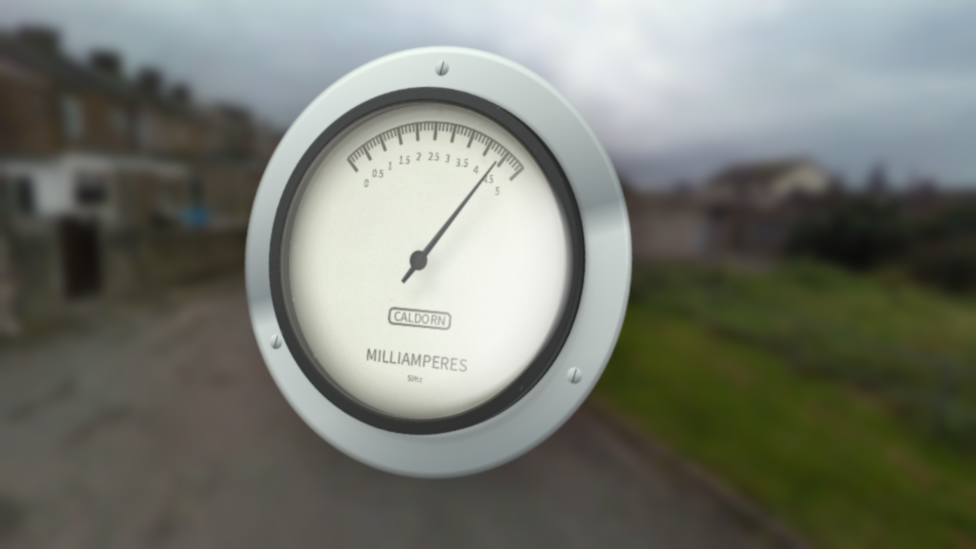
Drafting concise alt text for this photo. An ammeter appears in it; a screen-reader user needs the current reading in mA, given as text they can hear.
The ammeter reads 4.5 mA
